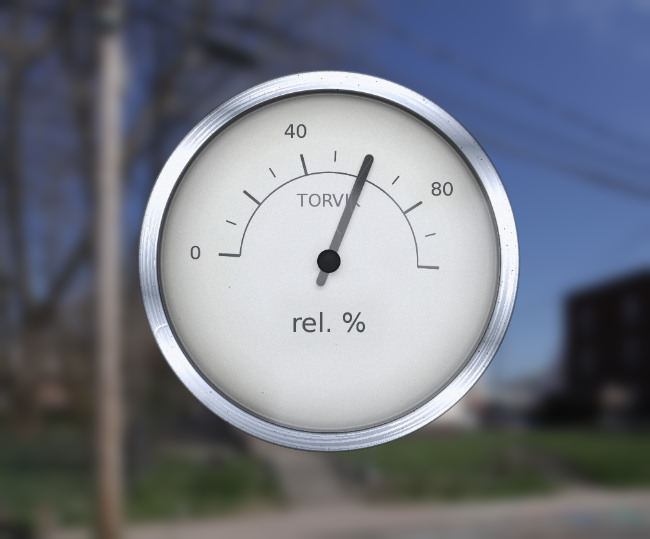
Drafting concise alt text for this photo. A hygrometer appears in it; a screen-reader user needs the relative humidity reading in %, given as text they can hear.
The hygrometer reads 60 %
